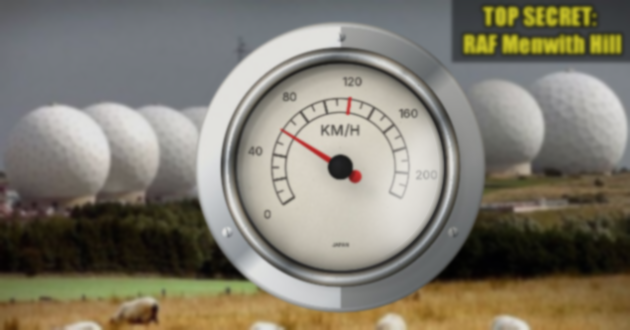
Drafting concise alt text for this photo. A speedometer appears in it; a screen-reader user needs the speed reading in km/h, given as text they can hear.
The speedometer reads 60 km/h
